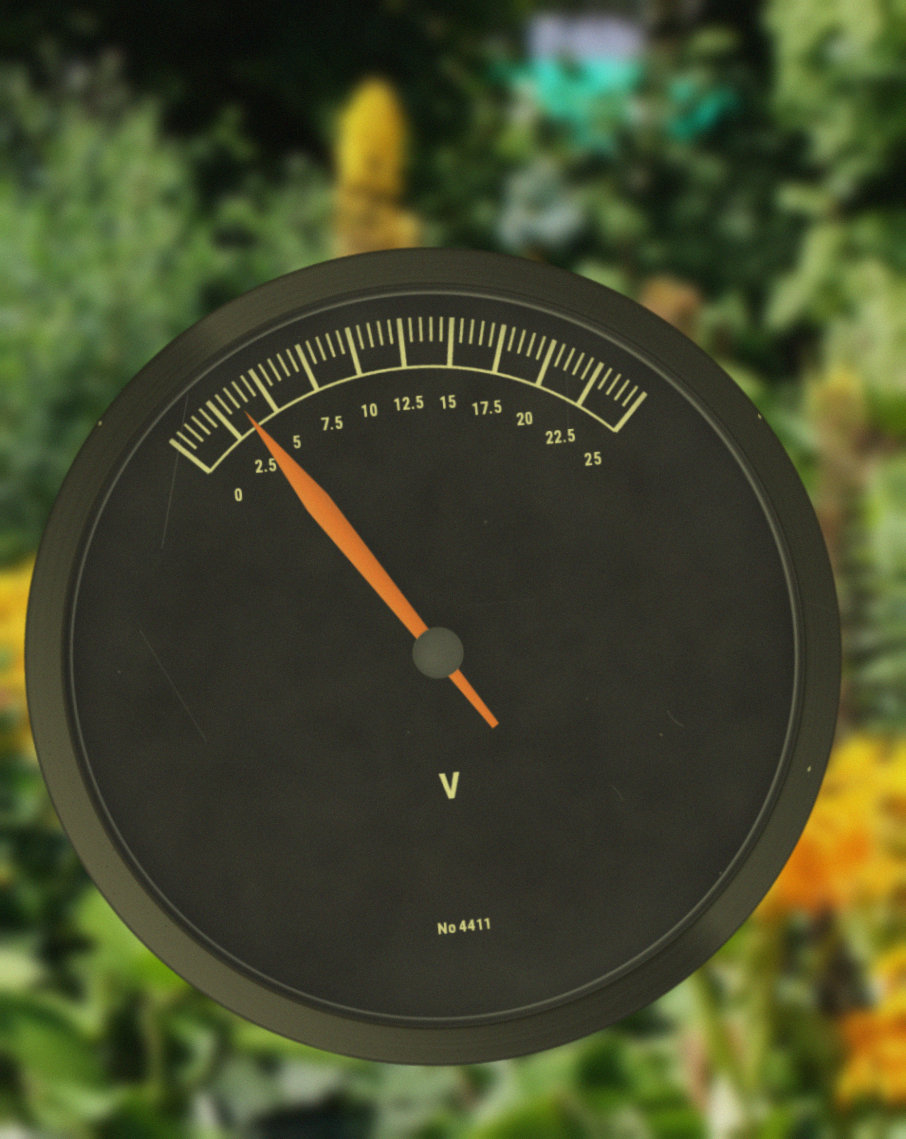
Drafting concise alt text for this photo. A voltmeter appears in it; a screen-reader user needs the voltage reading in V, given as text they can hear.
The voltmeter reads 3.5 V
